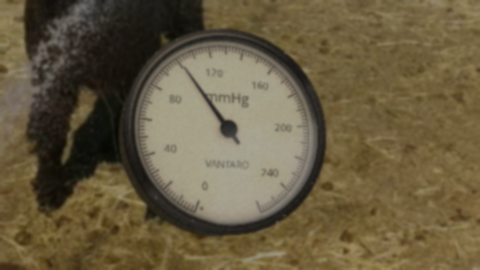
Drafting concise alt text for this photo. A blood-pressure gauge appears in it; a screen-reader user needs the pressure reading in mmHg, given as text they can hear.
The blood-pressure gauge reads 100 mmHg
